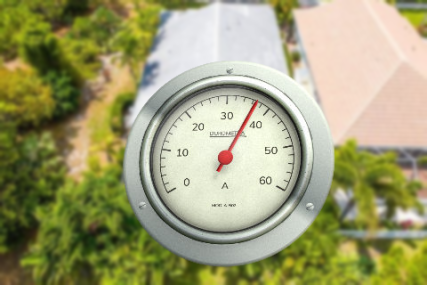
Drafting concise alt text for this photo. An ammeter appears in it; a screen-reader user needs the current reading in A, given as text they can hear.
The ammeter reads 37 A
